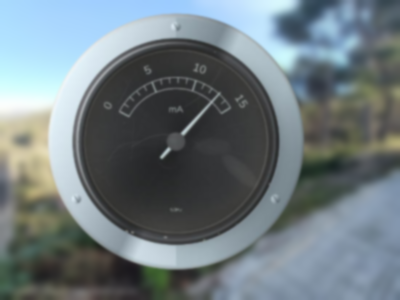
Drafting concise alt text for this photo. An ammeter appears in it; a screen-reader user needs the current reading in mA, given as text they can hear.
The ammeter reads 13 mA
